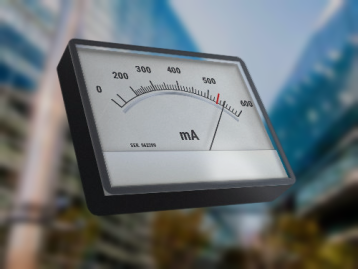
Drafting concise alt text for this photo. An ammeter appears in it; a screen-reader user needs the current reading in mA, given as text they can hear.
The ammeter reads 550 mA
